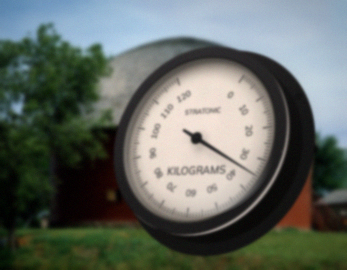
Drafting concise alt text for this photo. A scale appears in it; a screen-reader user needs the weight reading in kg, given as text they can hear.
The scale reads 35 kg
